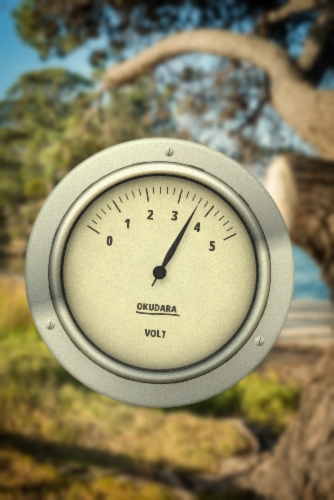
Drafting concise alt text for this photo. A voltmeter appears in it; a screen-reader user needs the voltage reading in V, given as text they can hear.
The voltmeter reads 3.6 V
